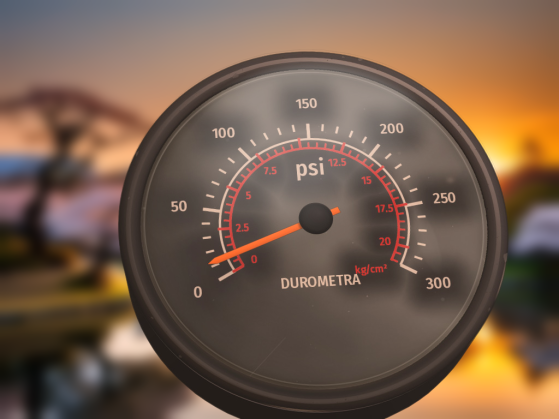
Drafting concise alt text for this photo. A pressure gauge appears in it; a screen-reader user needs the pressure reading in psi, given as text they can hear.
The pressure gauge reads 10 psi
